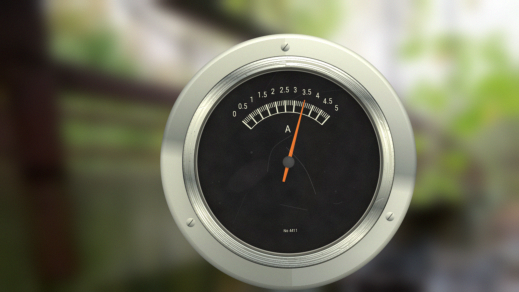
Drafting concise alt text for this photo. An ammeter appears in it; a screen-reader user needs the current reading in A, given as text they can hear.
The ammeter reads 3.5 A
